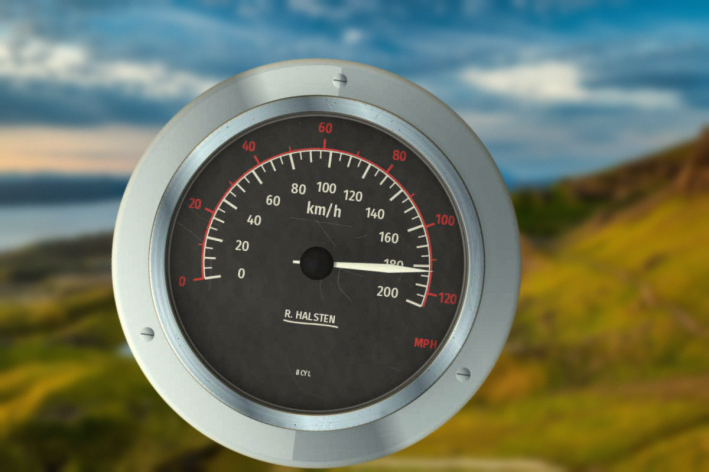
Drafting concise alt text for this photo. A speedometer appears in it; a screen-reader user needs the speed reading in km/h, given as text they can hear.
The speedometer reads 182.5 km/h
